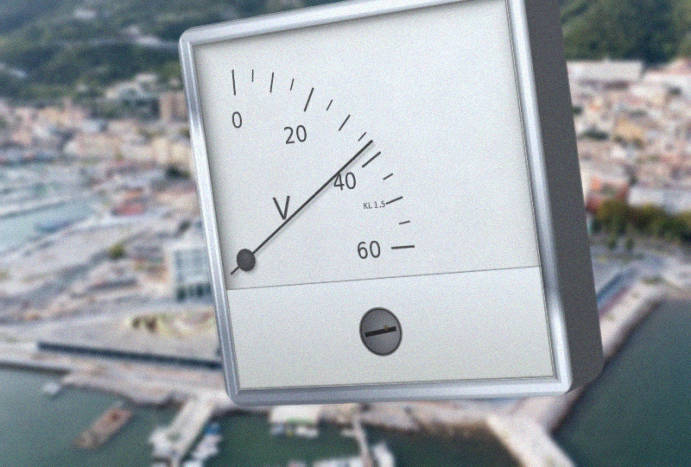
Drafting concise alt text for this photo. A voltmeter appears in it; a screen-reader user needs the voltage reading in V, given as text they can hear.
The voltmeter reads 37.5 V
